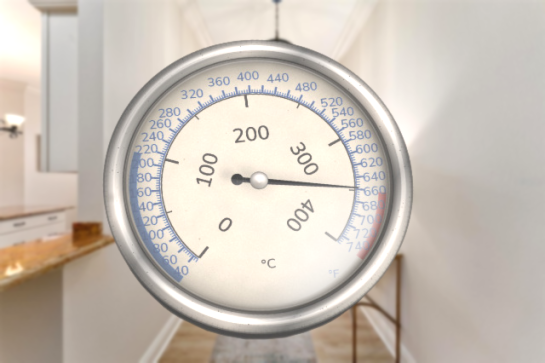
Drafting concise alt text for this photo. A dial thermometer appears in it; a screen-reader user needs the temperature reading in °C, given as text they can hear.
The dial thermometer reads 350 °C
